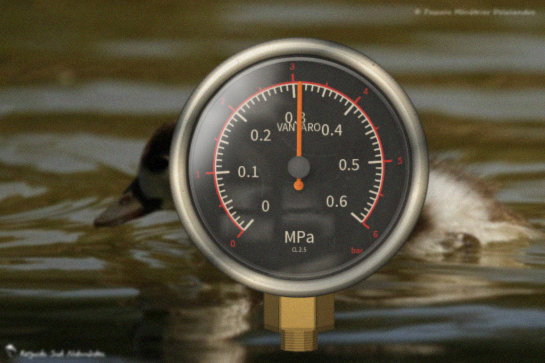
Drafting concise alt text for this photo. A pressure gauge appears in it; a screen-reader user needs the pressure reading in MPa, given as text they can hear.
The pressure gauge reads 0.31 MPa
